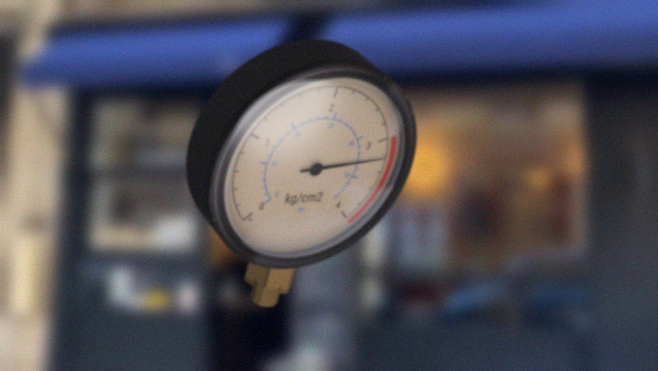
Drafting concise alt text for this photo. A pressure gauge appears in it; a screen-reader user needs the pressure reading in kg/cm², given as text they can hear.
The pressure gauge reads 3.2 kg/cm²
